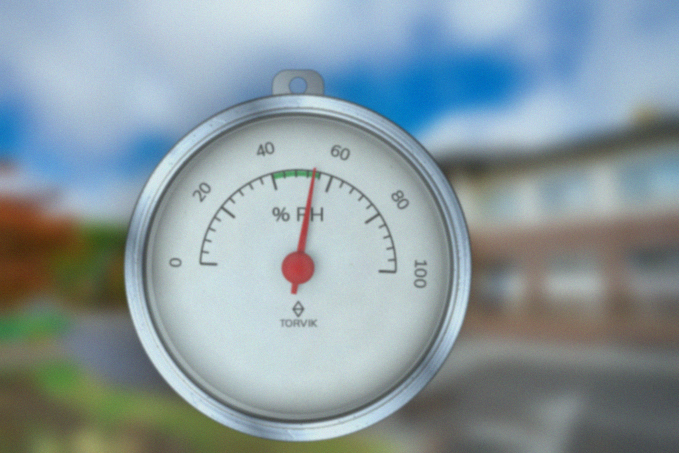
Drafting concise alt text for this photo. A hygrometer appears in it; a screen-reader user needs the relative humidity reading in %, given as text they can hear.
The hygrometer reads 54 %
